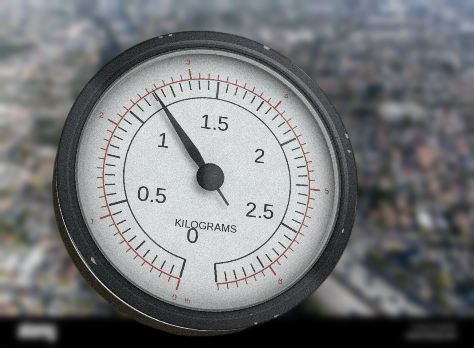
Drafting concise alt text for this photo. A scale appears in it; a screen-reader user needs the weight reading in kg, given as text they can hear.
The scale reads 1.15 kg
